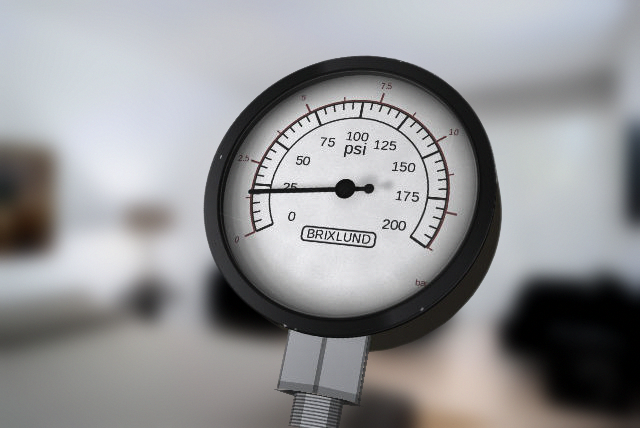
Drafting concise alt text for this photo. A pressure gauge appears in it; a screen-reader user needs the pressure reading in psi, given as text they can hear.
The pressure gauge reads 20 psi
